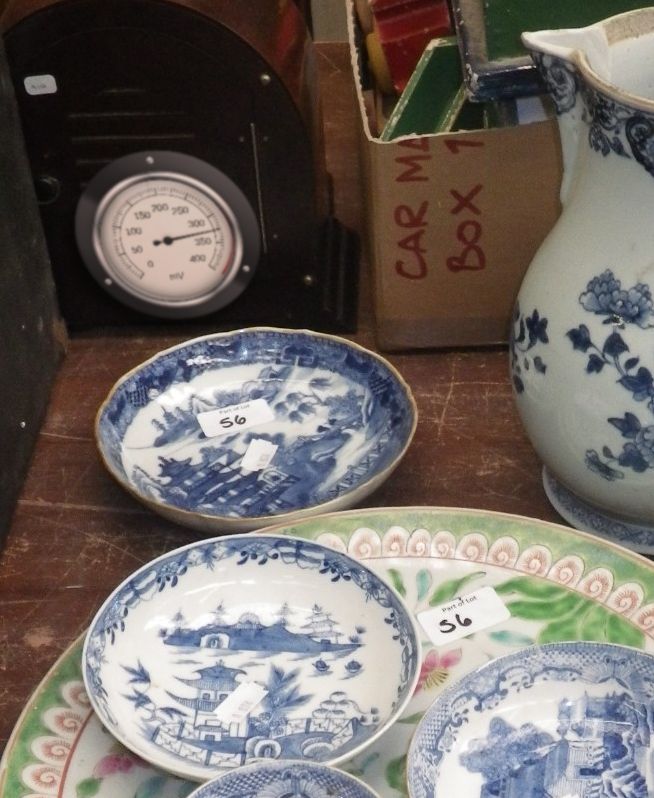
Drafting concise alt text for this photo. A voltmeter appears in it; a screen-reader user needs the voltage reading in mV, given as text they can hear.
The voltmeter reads 325 mV
